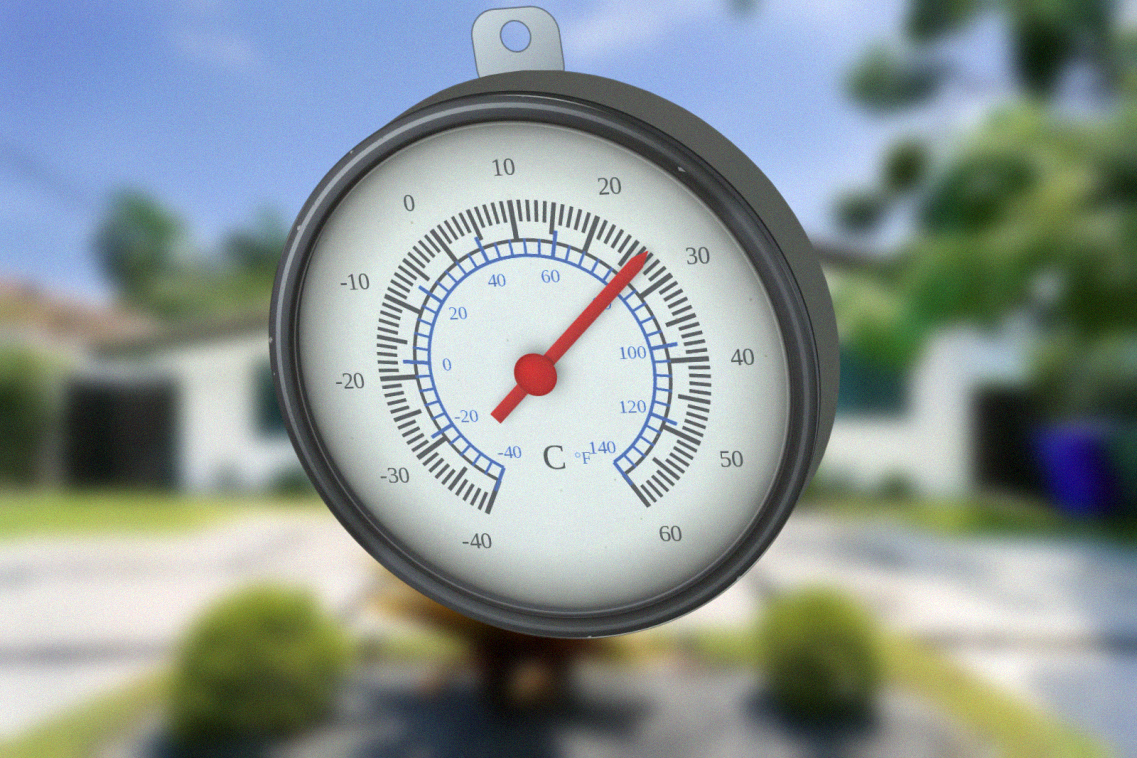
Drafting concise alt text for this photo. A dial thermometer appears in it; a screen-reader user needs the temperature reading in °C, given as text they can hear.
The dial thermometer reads 26.5 °C
